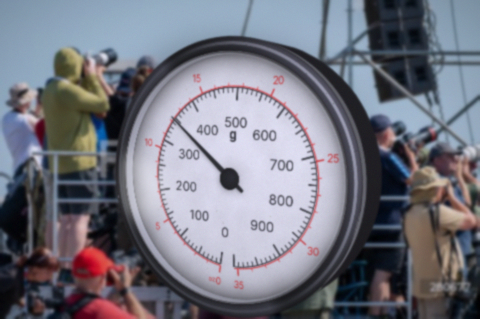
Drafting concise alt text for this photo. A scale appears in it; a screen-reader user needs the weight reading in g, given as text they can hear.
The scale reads 350 g
